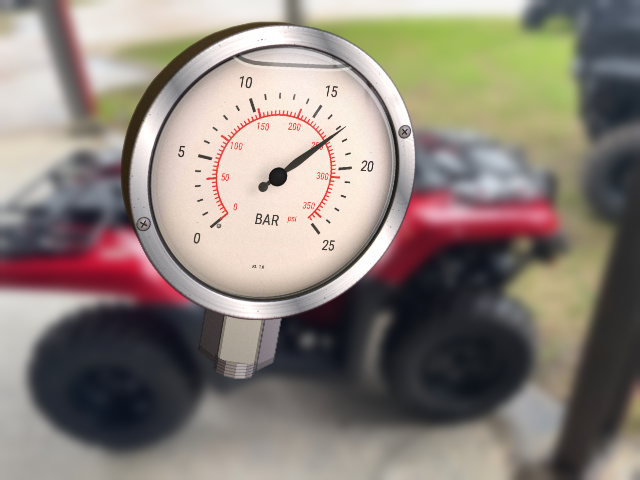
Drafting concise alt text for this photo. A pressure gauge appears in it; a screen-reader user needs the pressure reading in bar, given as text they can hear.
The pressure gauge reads 17 bar
